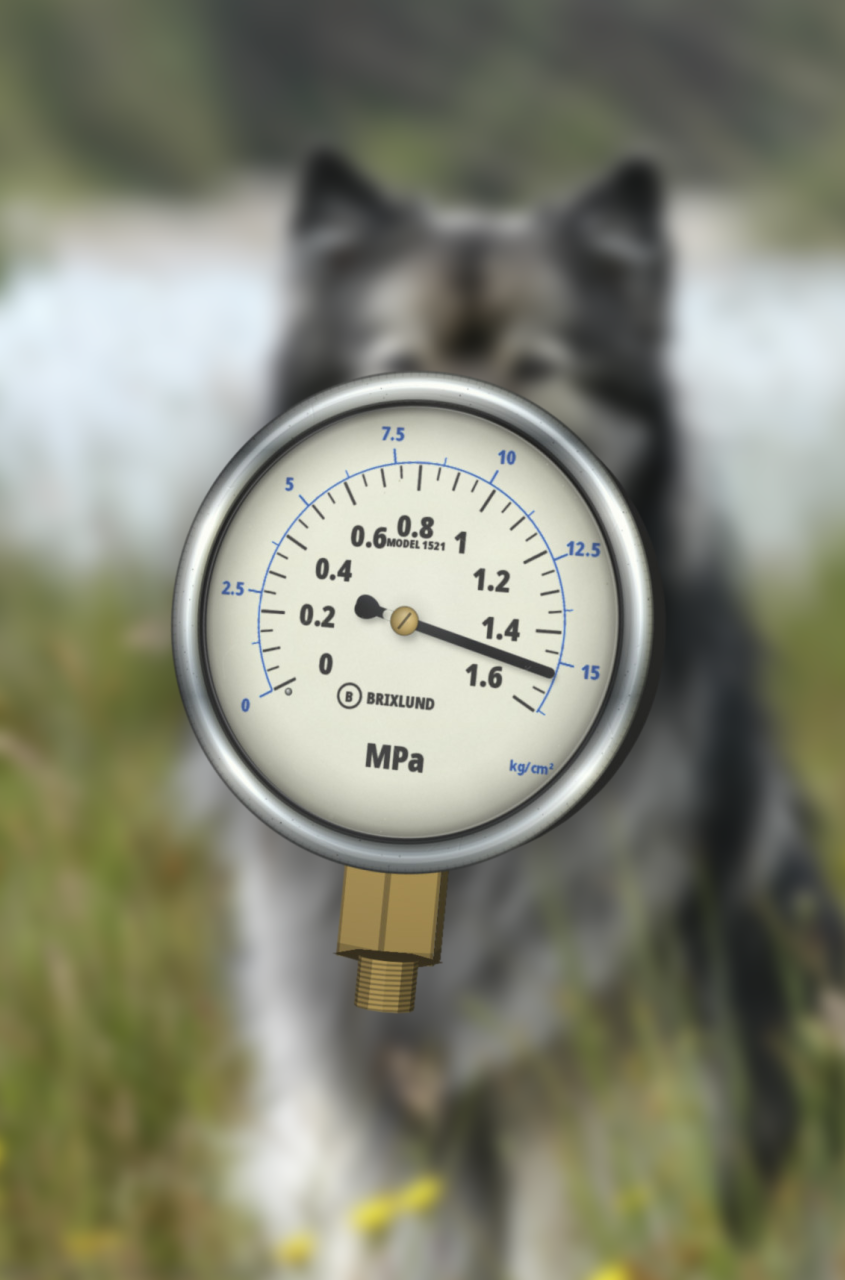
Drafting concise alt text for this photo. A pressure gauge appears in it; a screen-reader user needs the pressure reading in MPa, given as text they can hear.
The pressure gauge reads 1.5 MPa
